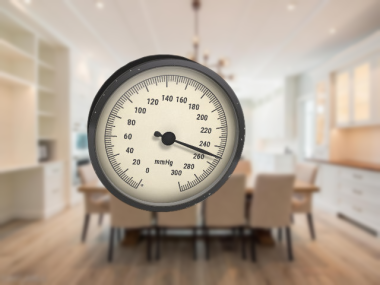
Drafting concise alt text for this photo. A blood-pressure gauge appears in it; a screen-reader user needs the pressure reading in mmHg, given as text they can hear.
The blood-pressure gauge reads 250 mmHg
